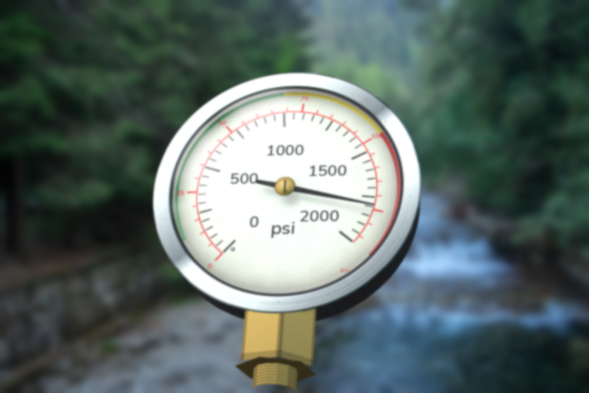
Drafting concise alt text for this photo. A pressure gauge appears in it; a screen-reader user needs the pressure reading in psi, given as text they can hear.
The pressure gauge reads 1800 psi
